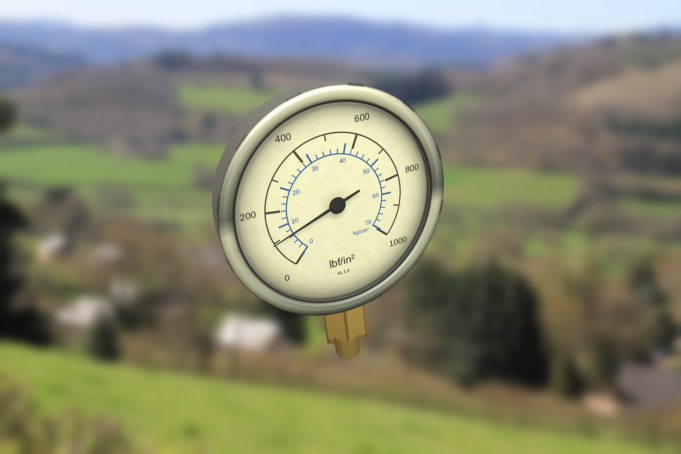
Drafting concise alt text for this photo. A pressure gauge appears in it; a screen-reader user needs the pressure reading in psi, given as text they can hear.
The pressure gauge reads 100 psi
